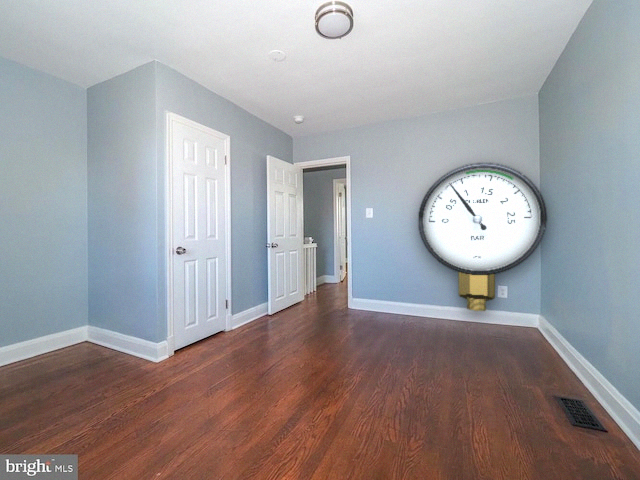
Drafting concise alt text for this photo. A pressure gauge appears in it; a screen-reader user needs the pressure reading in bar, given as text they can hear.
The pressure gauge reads 0.8 bar
